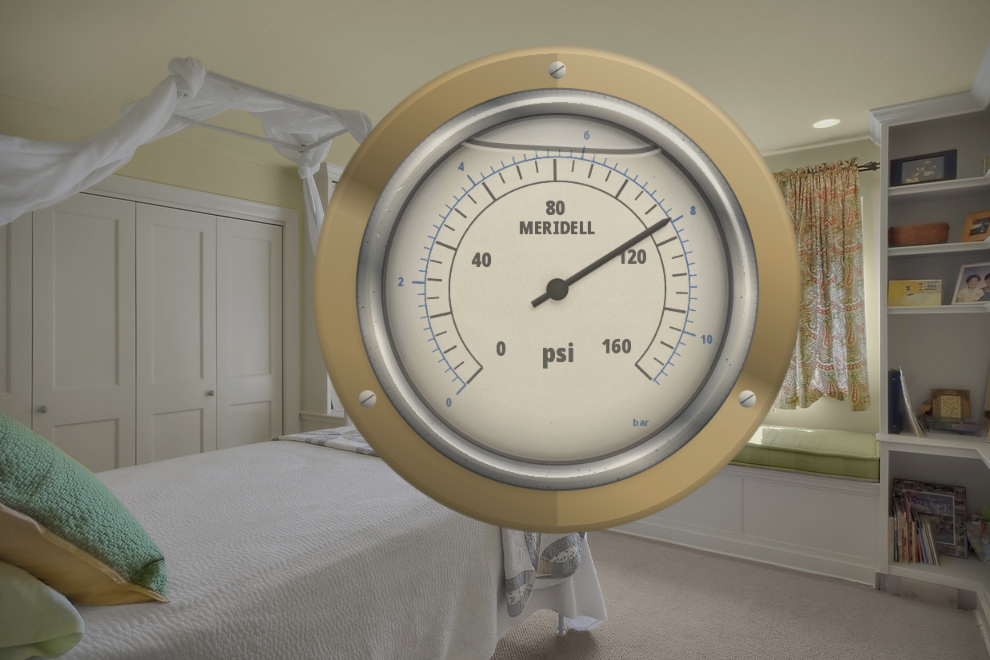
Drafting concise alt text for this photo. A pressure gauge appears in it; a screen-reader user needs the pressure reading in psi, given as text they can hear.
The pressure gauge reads 115 psi
